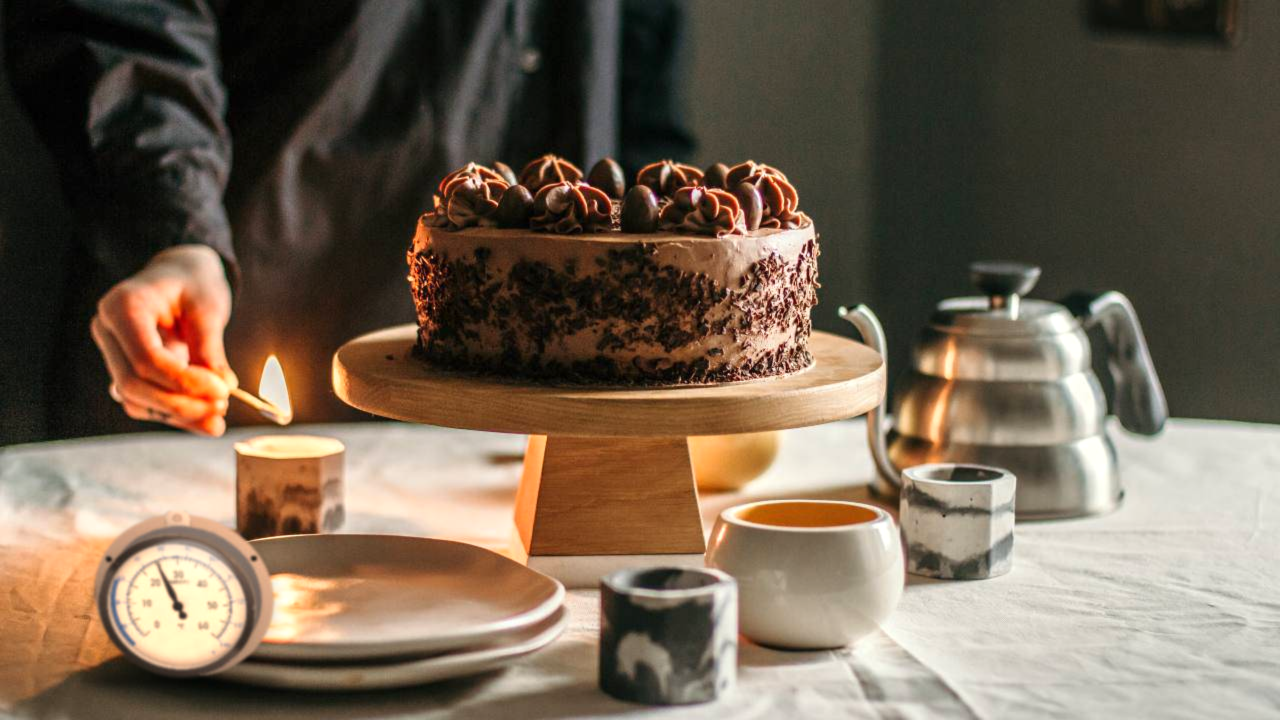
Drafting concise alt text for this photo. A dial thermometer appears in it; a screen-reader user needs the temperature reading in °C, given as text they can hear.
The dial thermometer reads 25 °C
